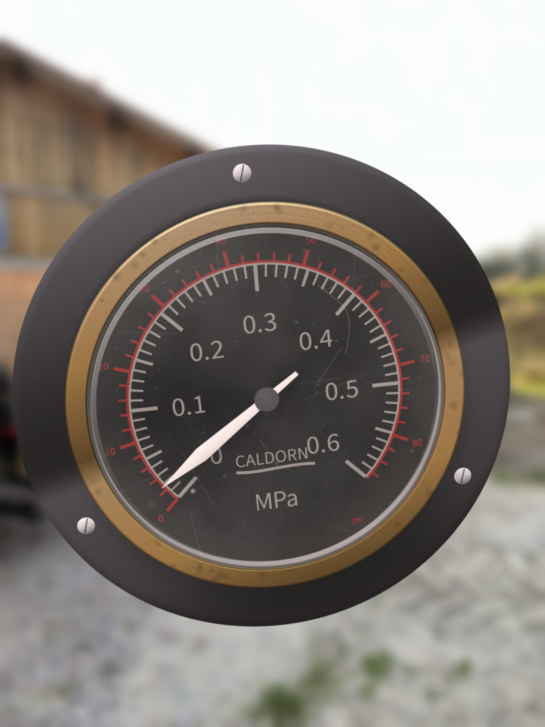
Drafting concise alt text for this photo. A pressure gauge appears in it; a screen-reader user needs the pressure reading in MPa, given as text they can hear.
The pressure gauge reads 0.02 MPa
